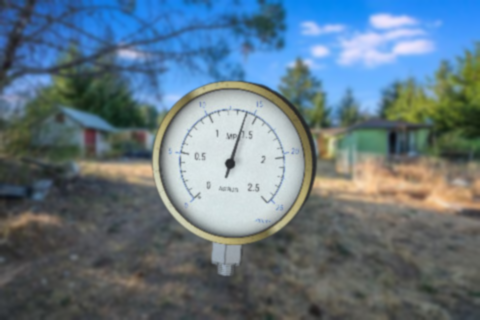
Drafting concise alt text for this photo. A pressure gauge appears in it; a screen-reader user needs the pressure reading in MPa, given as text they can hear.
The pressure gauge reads 1.4 MPa
